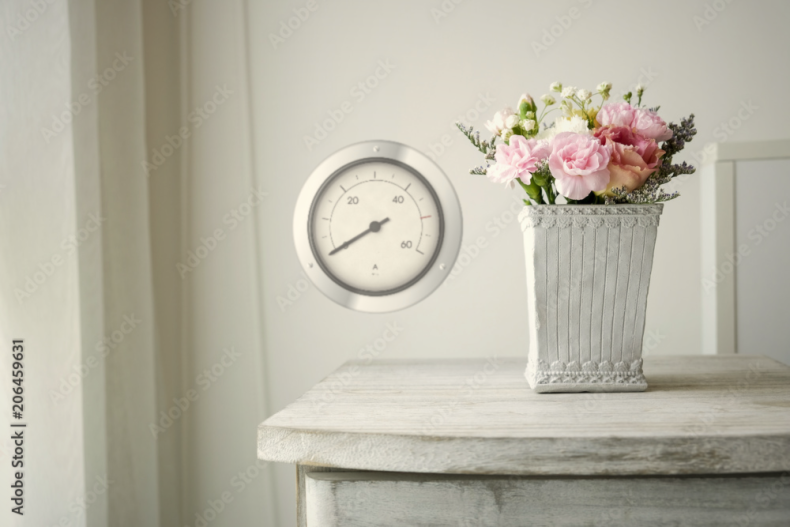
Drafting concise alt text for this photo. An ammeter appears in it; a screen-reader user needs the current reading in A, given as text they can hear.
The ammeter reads 0 A
